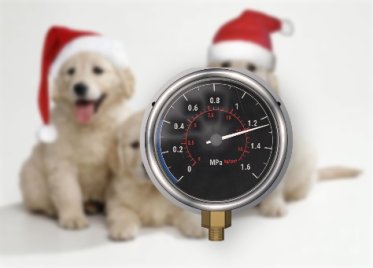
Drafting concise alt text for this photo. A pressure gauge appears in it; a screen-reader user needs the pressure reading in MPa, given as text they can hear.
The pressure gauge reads 1.25 MPa
